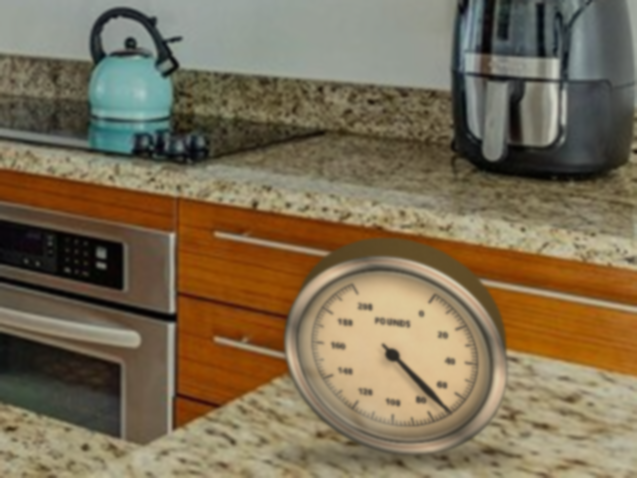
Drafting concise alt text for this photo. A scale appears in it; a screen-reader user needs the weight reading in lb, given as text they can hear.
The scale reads 70 lb
